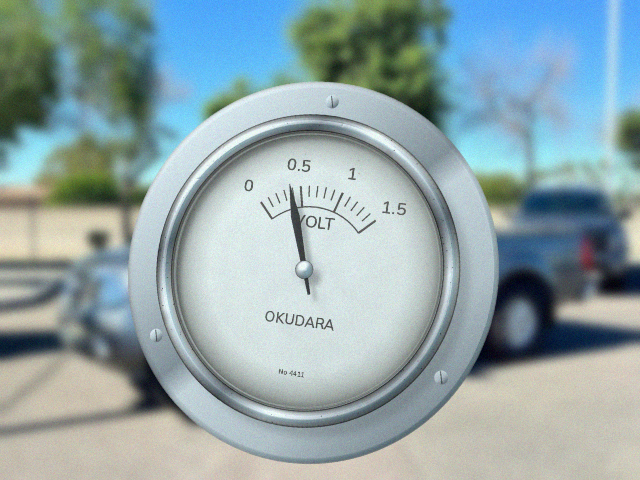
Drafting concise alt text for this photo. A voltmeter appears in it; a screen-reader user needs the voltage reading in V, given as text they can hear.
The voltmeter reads 0.4 V
